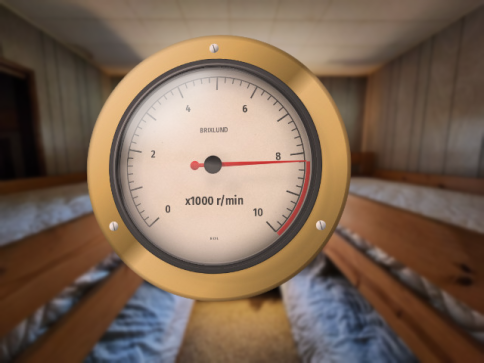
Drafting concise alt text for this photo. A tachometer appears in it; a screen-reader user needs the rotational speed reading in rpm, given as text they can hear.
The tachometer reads 8200 rpm
